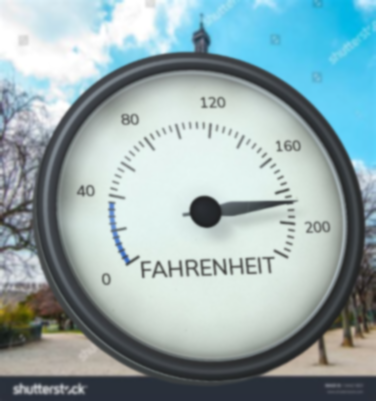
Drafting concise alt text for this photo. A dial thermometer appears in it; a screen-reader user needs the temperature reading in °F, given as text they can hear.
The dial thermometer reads 188 °F
